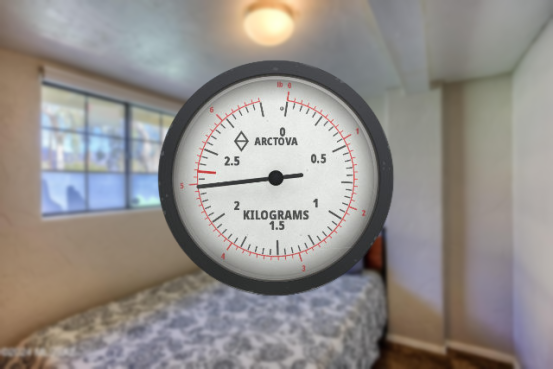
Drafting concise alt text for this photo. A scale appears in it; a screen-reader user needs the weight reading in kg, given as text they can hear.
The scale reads 2.25 kg
